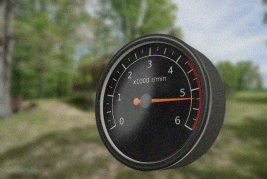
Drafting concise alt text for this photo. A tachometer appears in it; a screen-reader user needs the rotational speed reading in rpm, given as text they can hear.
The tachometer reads 5250 rpm
